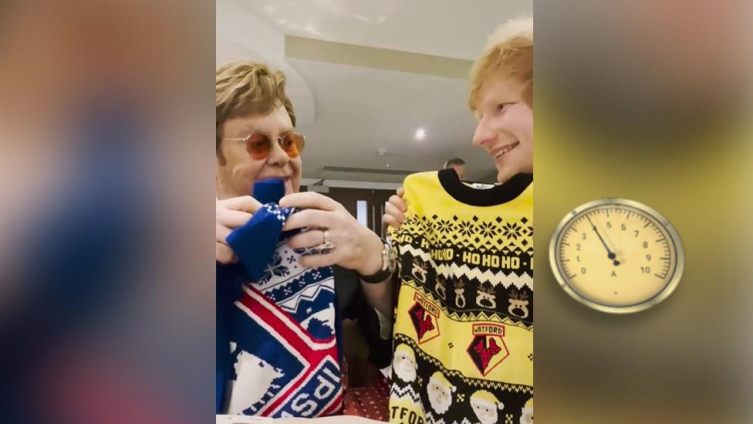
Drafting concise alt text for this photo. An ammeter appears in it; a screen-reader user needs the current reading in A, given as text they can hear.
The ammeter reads 4 A
